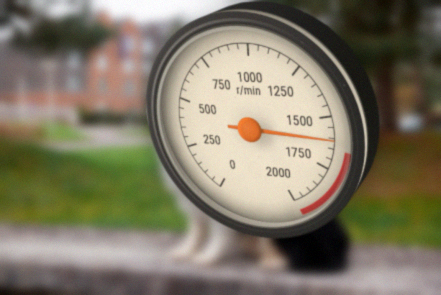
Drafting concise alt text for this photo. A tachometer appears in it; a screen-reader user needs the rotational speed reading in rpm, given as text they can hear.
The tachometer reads 1600 rpm
